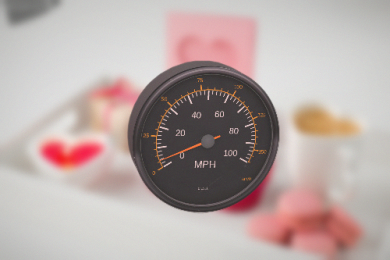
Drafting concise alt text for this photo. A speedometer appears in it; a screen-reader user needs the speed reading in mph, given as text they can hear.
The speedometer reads 4 mph
